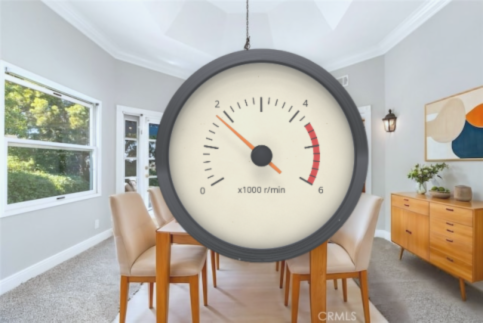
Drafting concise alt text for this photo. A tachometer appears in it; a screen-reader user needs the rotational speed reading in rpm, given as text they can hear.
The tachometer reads 1800 rpm
